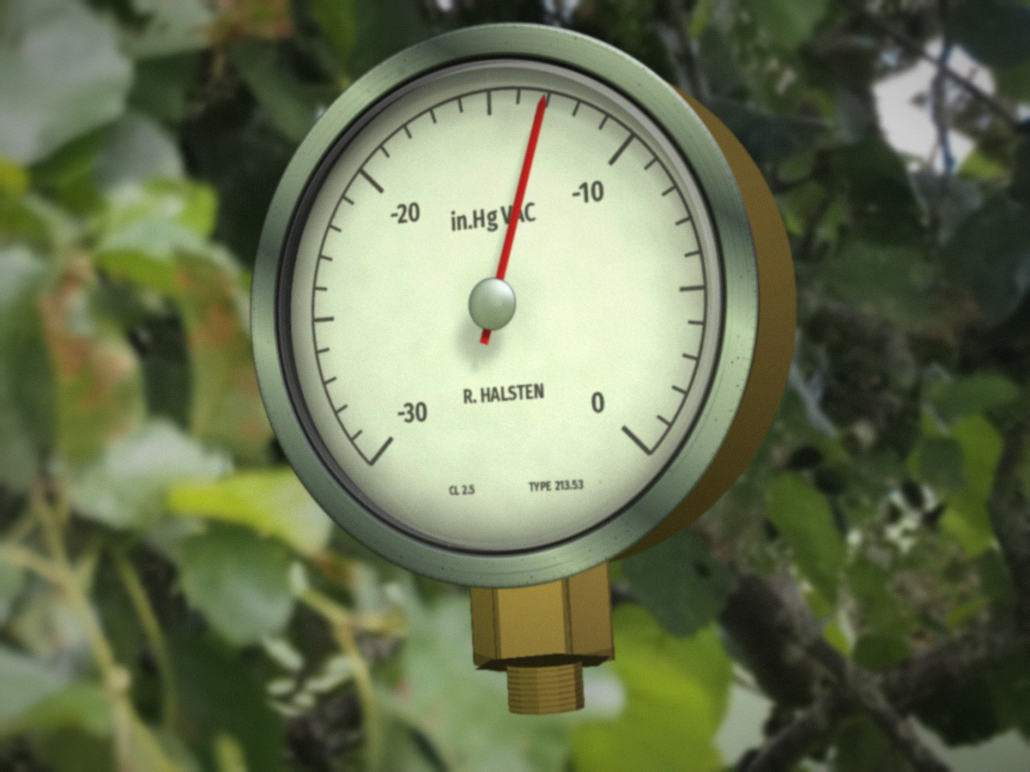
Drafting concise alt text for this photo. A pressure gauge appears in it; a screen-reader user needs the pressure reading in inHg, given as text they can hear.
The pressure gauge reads -13 inHg
